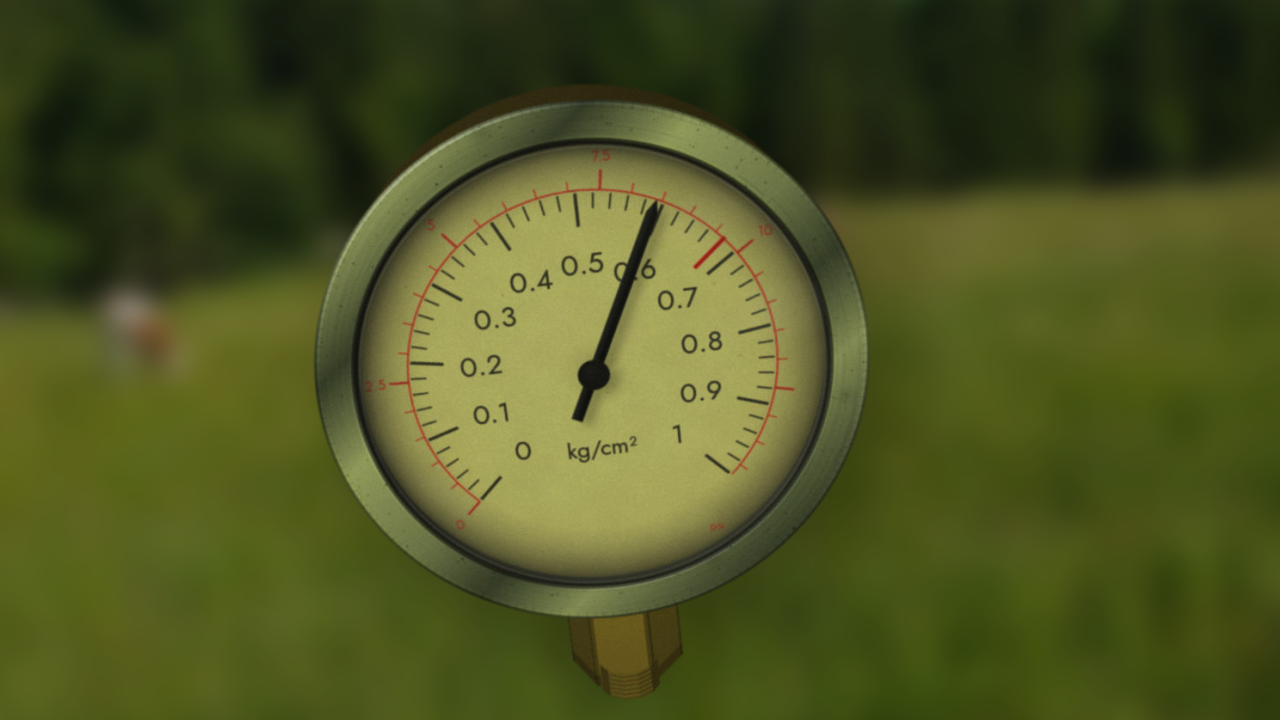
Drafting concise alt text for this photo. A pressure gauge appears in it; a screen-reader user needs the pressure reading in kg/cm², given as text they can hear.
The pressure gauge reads 0.59 kg/cm²
